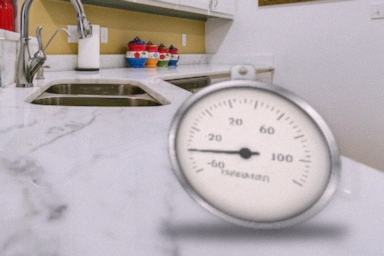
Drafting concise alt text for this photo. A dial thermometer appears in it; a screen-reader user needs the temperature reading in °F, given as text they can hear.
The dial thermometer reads -40 °F
